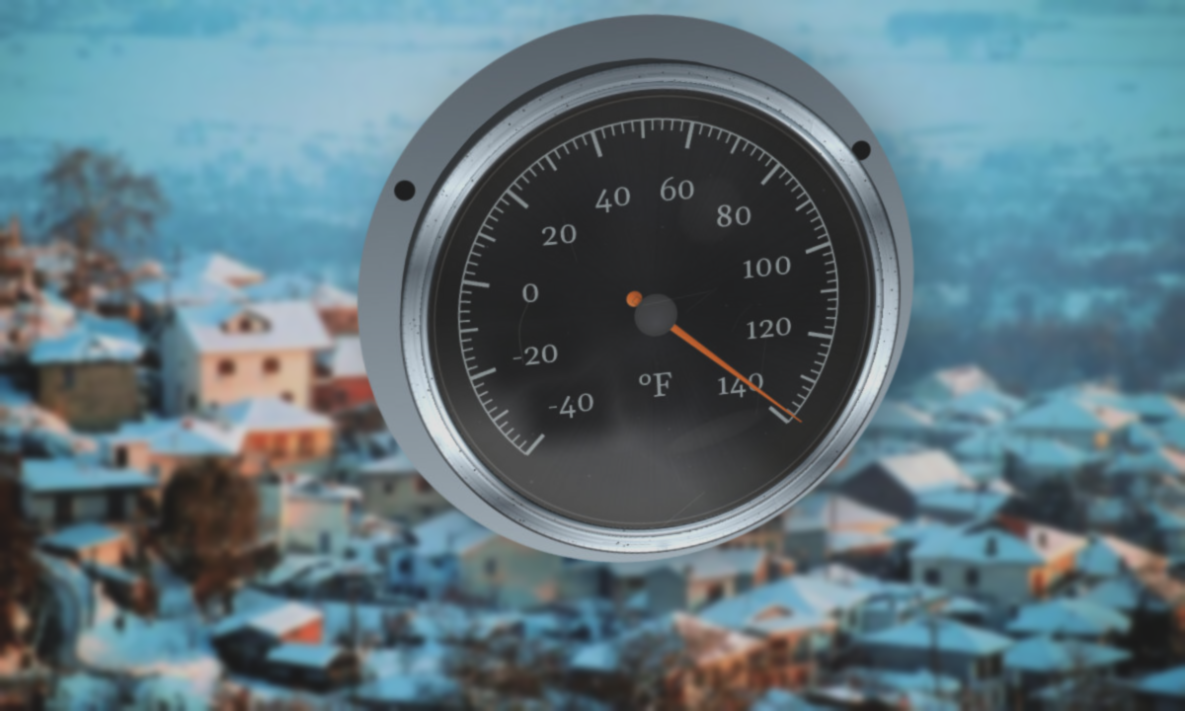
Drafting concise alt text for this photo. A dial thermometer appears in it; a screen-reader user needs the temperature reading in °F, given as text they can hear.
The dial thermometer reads 138 °F
